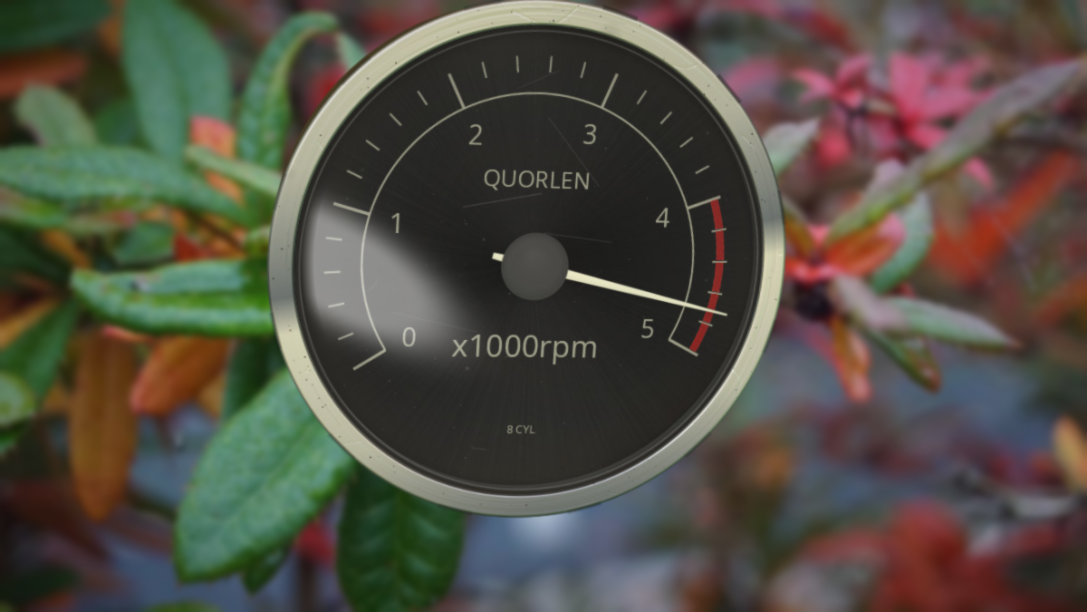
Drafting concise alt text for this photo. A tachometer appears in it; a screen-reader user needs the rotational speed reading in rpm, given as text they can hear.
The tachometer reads 4700 rpm
